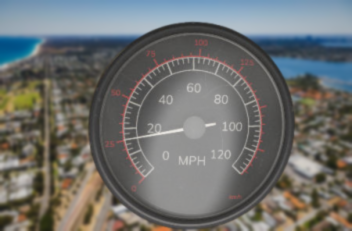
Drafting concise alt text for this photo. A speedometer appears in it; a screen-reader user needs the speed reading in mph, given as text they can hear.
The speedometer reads 16 mph
